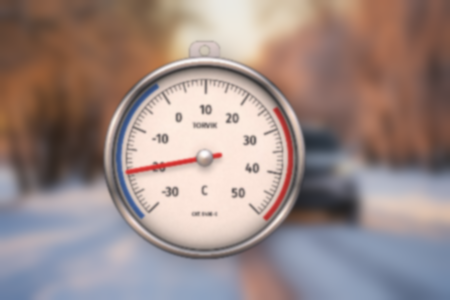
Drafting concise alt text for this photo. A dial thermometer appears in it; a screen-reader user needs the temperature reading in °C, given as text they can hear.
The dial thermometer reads -20 °C
